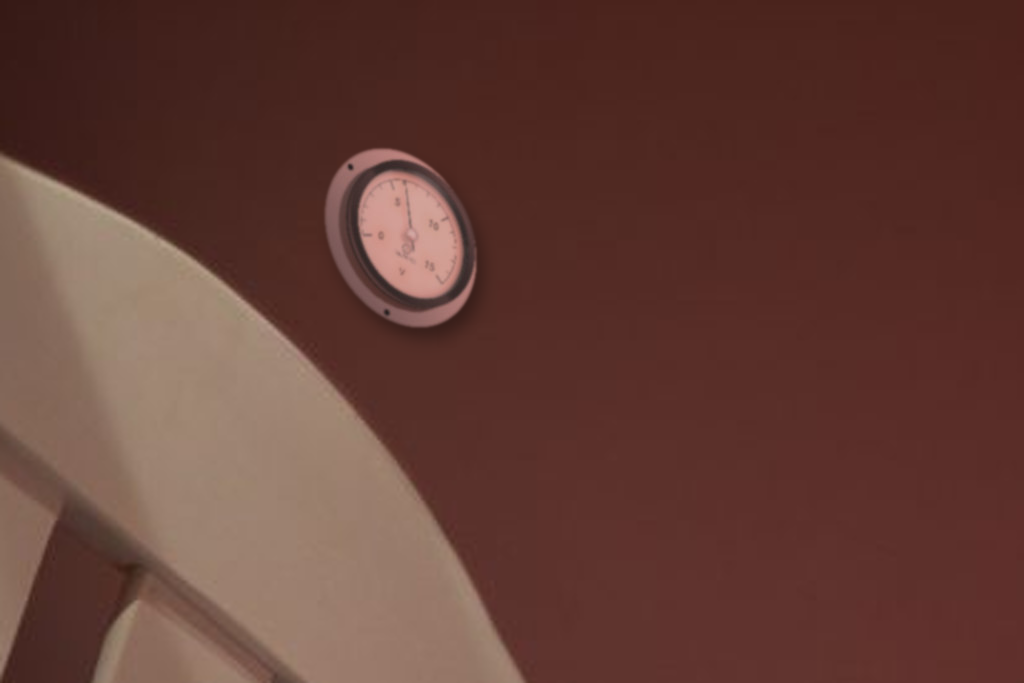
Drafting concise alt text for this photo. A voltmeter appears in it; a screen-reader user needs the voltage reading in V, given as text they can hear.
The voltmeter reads 6 V
